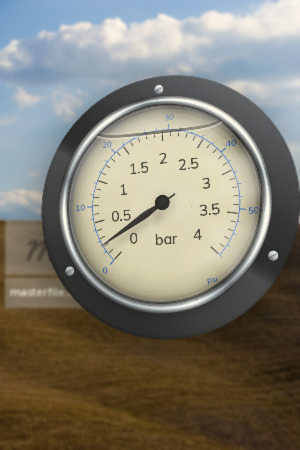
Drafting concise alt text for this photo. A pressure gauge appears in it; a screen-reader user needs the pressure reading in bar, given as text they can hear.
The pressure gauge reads 0.2 bar
